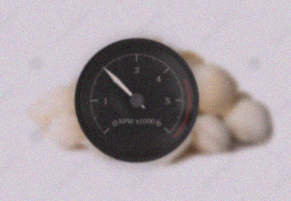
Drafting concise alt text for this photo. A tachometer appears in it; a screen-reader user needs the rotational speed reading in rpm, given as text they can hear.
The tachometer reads 2000 rpm
